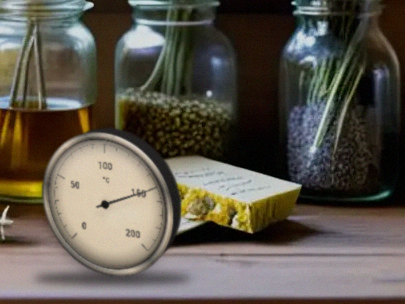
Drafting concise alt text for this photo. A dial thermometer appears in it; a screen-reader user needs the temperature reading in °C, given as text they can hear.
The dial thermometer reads 150 °C
